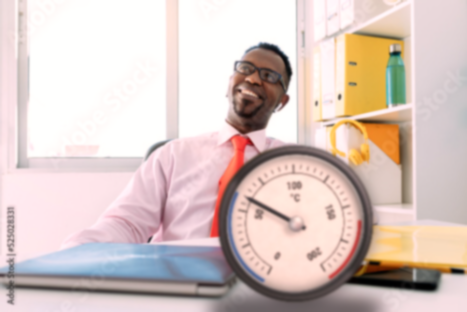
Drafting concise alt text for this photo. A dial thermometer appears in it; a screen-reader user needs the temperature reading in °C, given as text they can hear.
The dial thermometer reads 60 °C
